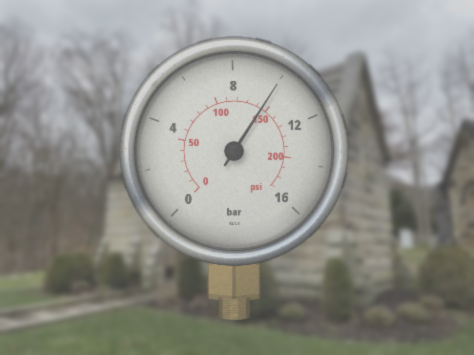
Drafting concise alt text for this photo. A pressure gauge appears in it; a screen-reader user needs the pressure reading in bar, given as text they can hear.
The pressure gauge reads 10 bar
